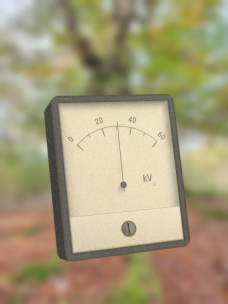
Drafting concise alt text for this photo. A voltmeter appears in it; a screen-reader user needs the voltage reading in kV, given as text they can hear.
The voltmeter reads 30 kV
